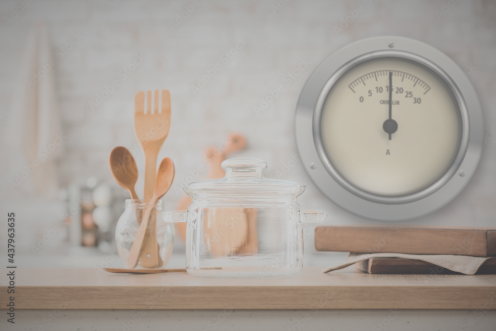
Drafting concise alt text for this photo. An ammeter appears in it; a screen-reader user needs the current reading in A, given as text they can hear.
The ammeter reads 15 A
